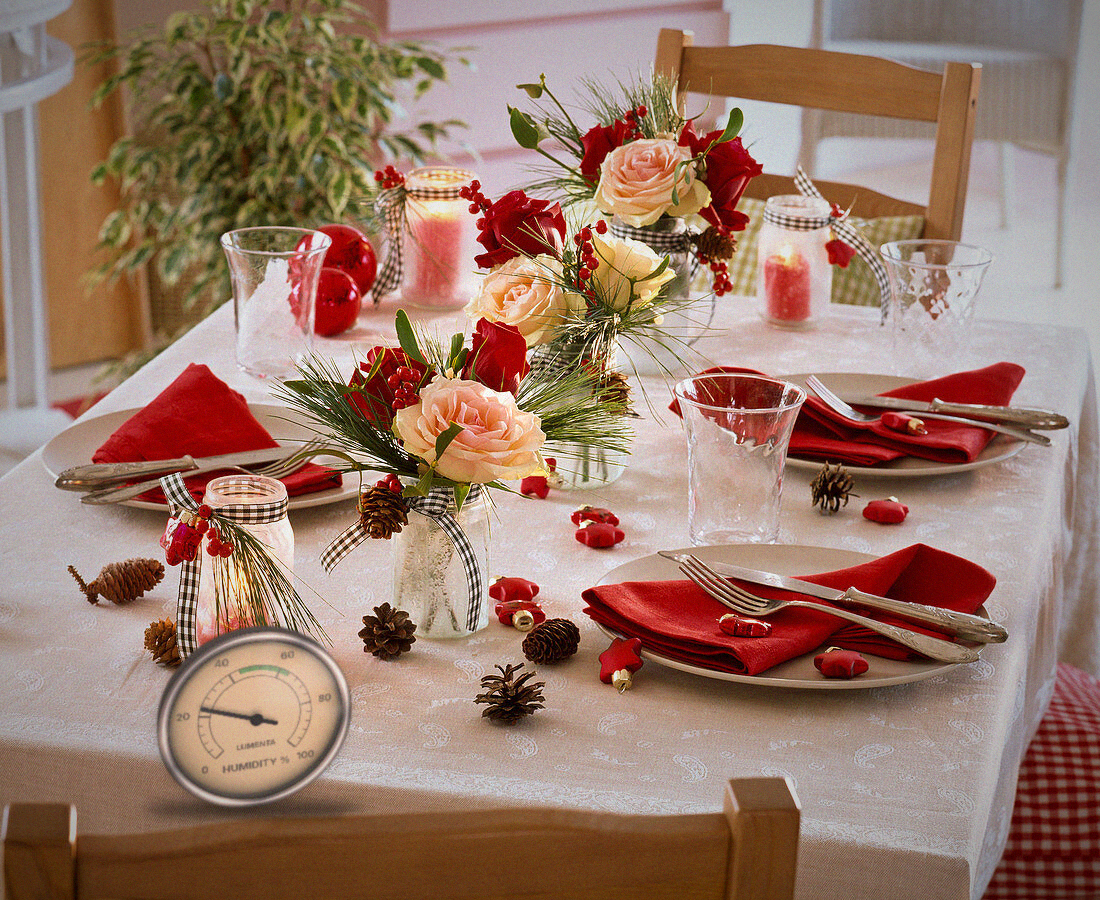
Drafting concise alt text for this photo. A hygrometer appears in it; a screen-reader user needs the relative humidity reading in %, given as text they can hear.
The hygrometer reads 24 %
